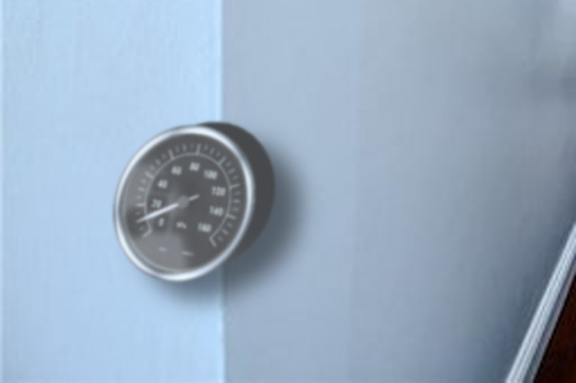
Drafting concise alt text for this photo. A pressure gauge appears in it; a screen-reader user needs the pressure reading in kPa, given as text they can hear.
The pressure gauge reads 10 kPa
